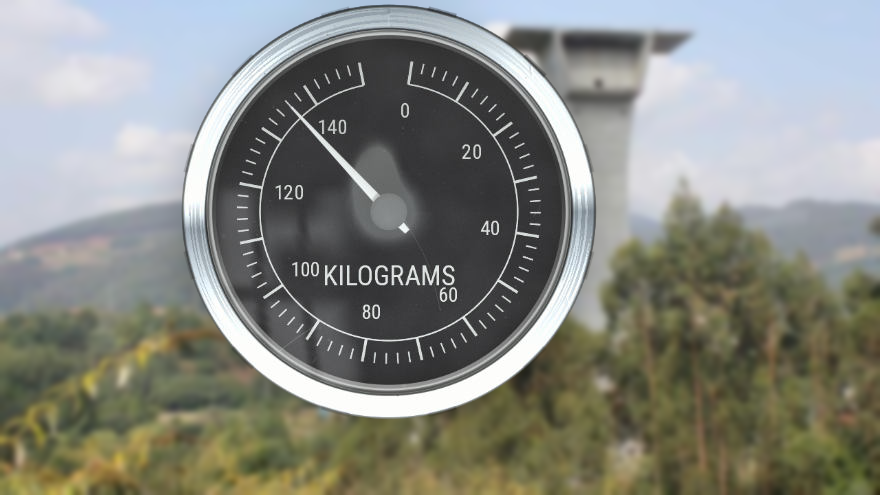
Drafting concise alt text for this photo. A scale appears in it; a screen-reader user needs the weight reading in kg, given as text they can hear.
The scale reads 136 kg
